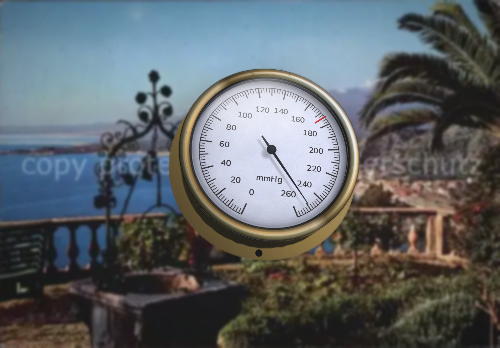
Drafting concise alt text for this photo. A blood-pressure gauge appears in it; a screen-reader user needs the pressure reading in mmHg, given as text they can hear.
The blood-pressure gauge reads 250 mmHg
